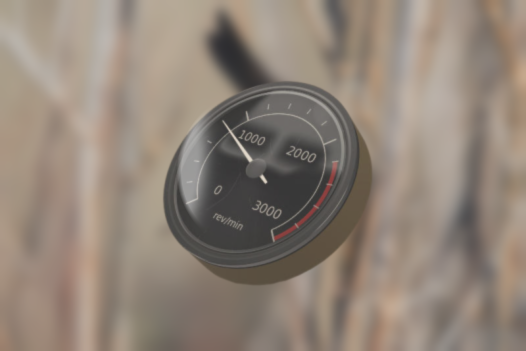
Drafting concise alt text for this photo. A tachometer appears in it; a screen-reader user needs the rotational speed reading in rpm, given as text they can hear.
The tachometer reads 800 rpm
